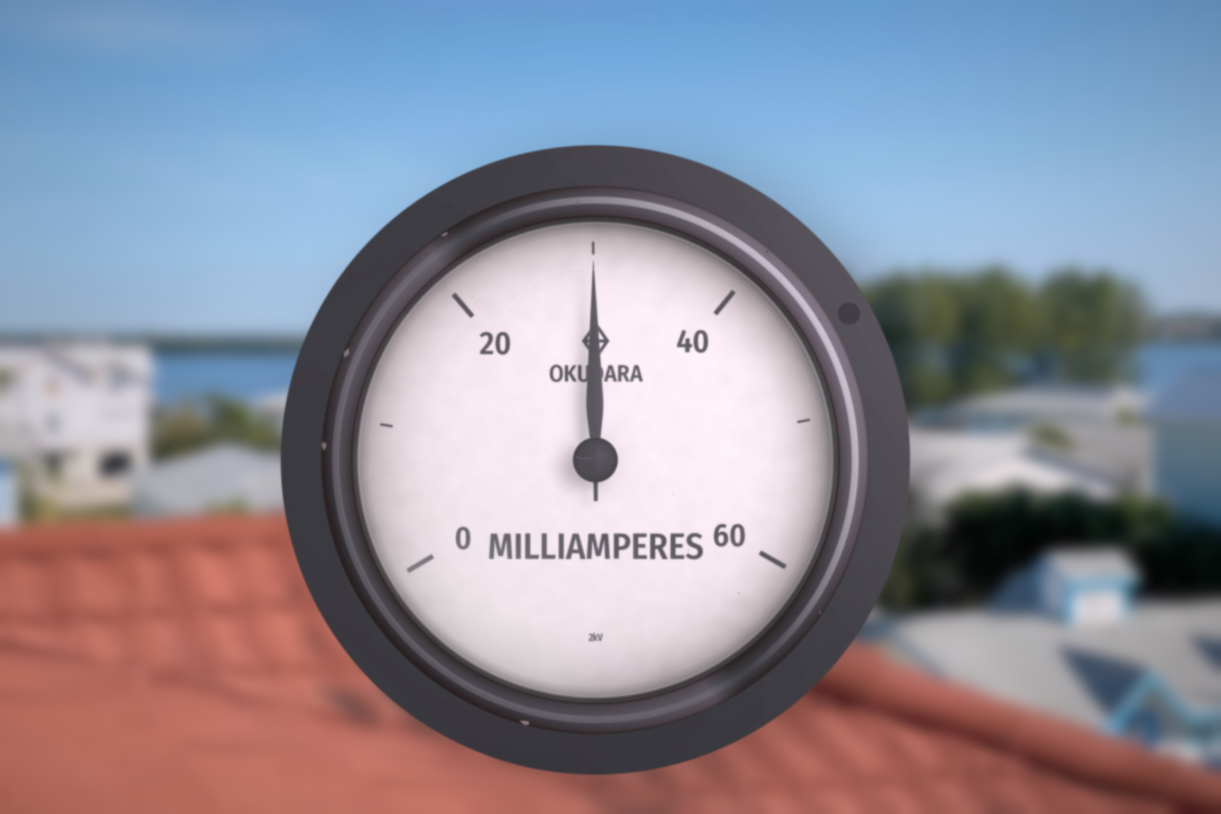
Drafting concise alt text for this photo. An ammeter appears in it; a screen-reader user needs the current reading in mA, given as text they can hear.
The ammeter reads 30 mA
